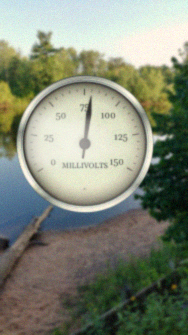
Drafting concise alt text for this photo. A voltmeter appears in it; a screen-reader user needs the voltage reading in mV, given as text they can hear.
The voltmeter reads 80 mV
